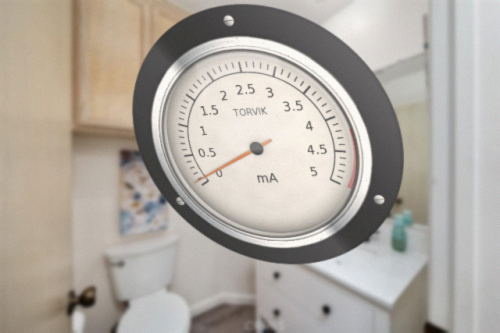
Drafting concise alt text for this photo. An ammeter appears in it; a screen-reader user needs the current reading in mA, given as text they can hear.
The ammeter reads 0.1 mA
